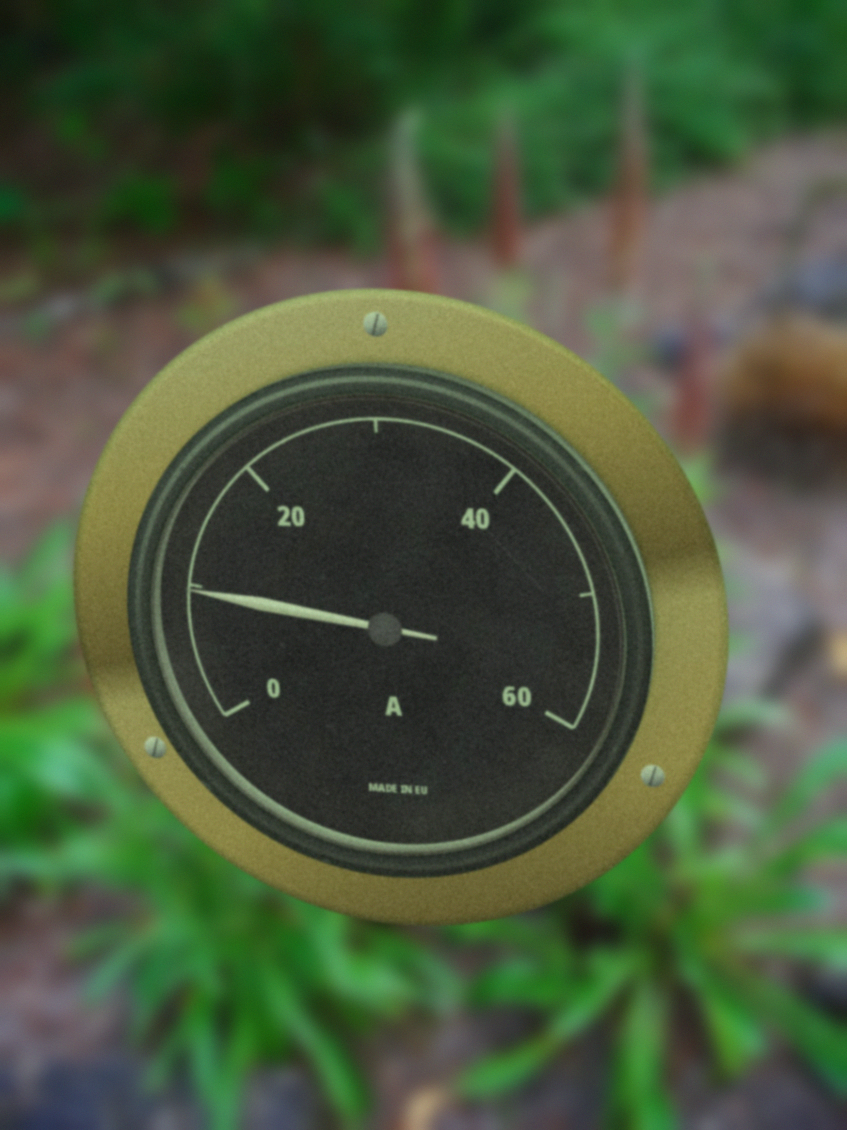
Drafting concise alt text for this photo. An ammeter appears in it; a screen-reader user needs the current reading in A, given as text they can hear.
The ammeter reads 10 A
